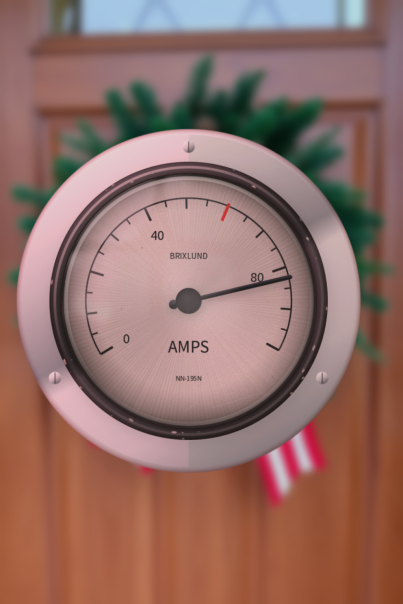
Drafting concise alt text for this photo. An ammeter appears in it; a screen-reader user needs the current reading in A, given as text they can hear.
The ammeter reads 82.5 A
